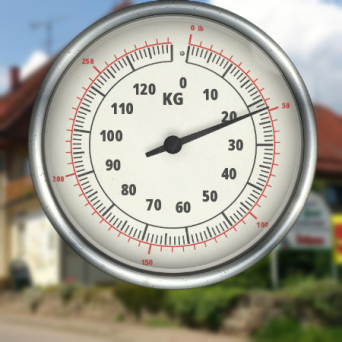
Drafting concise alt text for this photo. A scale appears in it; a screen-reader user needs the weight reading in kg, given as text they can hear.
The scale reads 22 kg
